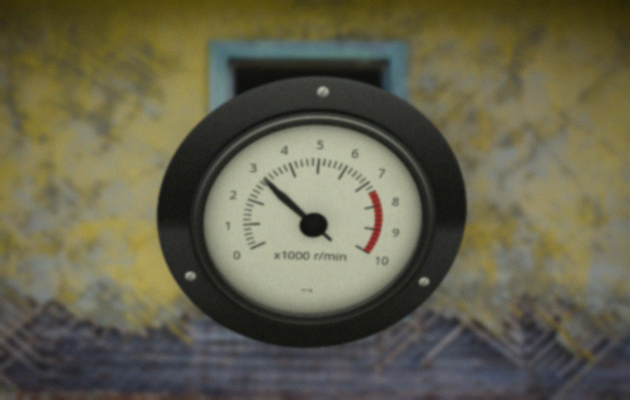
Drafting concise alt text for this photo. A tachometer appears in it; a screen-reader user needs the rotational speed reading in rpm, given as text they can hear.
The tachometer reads 3000 rpm
